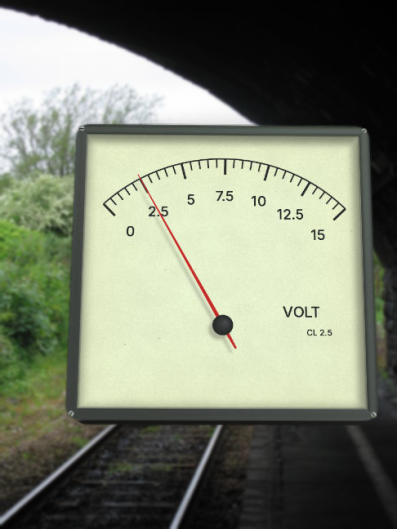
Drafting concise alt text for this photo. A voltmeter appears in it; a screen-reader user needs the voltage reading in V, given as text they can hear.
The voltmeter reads 2.5 V
